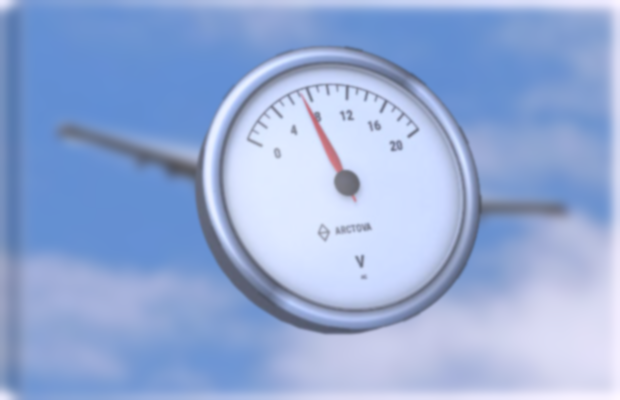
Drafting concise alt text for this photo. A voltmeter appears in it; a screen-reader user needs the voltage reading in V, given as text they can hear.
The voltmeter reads 7 V
